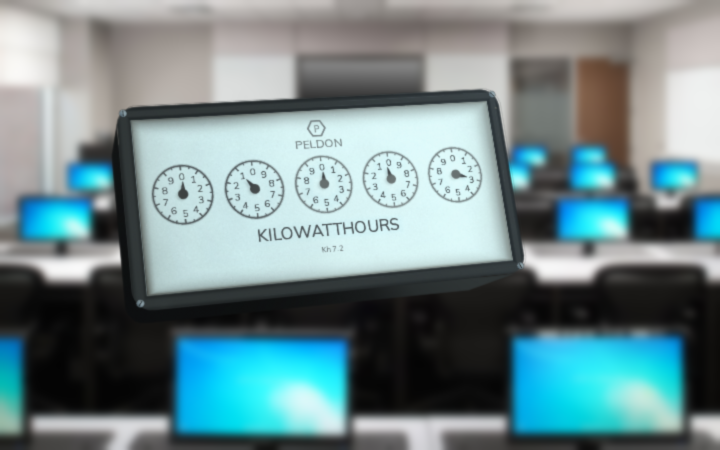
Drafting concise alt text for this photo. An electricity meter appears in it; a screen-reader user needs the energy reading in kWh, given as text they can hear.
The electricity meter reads 1003 kWh
